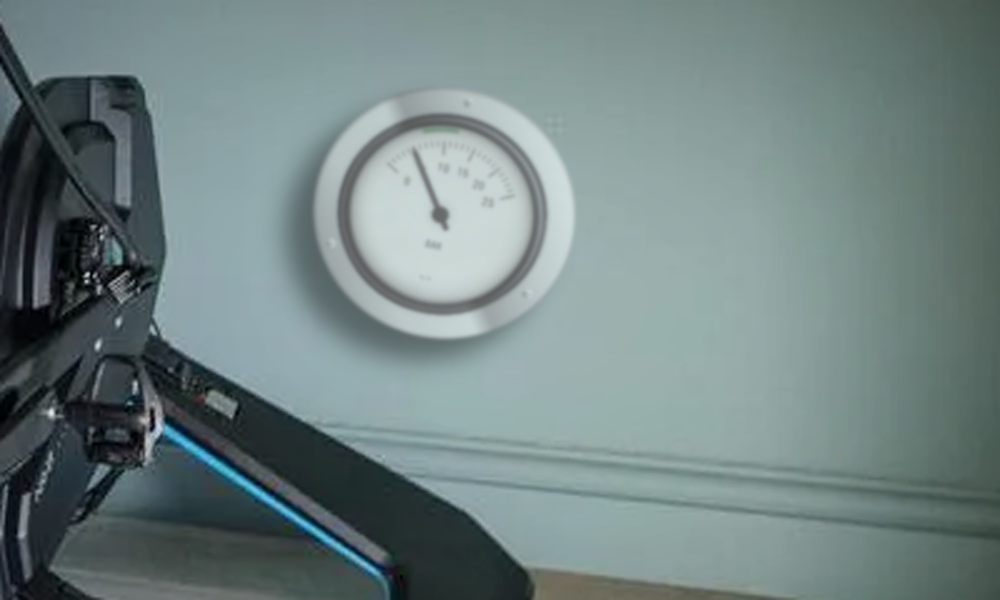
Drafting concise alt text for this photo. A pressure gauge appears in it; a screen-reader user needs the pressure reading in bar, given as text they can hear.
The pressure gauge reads 5 bar
